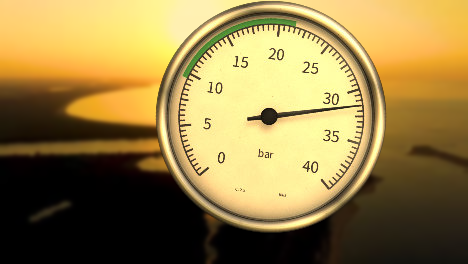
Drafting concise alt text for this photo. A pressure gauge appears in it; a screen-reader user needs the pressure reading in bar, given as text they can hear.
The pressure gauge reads 31.5 bar
